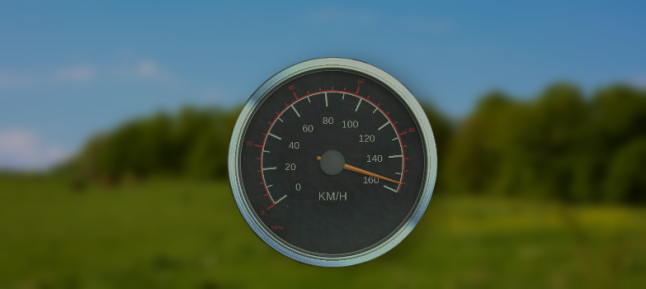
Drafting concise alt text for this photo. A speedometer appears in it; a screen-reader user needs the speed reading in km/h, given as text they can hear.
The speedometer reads 155 km/h
